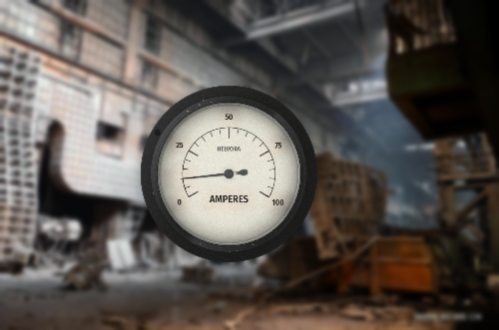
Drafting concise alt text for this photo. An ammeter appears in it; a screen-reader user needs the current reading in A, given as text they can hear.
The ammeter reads 10 A
